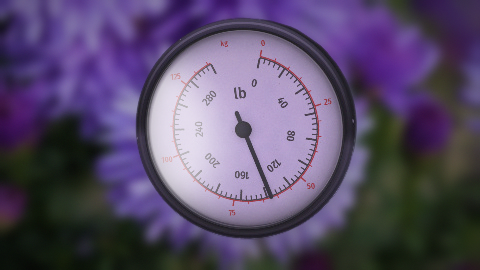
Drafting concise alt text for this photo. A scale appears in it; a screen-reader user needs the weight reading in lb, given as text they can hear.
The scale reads 136 lb
